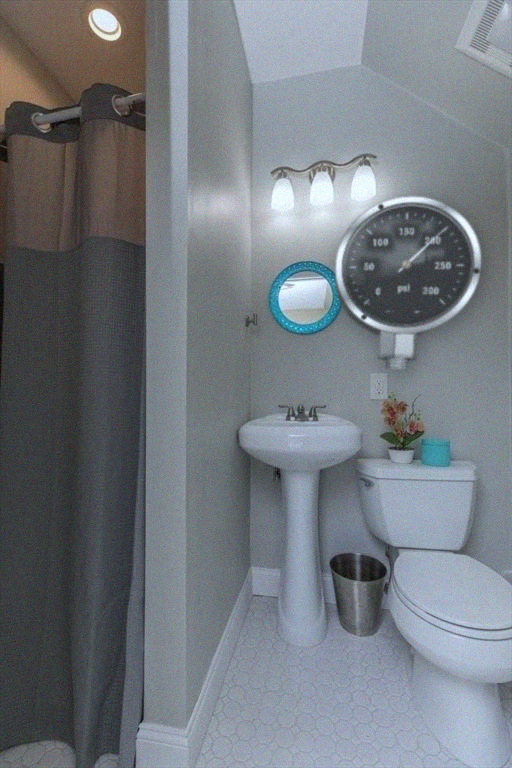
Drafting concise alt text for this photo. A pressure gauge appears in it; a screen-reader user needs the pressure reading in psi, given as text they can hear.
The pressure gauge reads 200 psi
